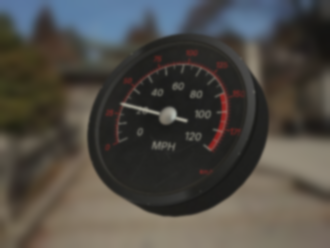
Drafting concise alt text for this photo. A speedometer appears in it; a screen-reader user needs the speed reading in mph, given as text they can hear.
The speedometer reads 20 mph
